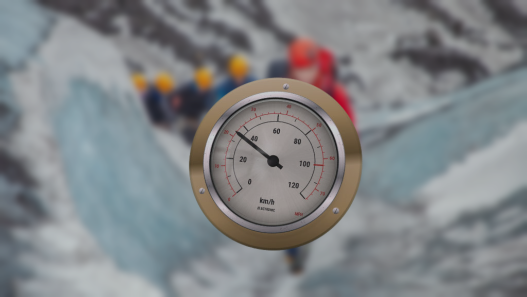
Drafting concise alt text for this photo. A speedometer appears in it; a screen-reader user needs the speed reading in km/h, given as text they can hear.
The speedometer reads 35 km/h
